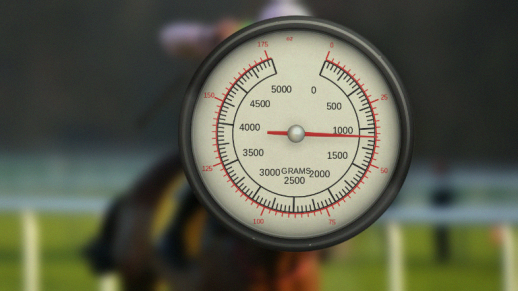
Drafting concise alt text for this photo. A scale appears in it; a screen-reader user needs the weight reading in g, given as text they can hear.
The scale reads 1100 g
